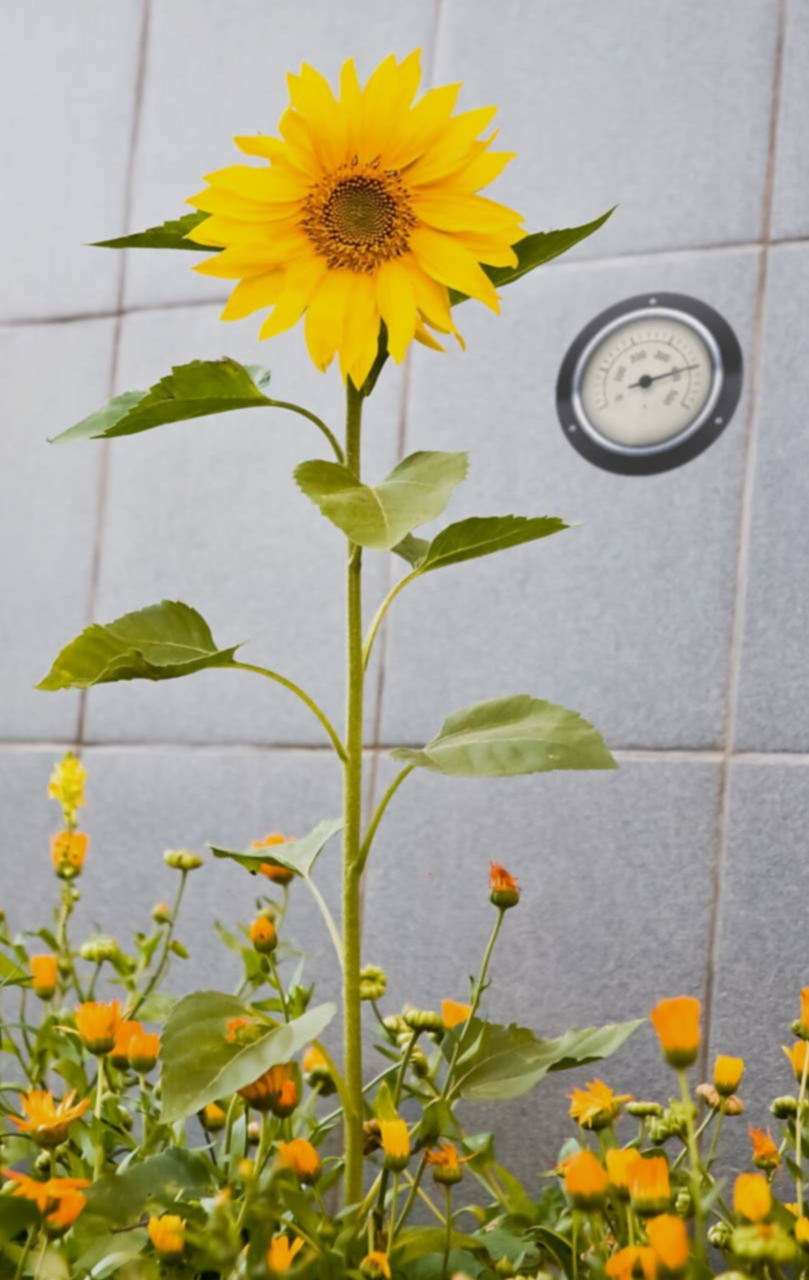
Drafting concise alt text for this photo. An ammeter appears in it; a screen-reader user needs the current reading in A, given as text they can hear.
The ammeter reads 400 A
